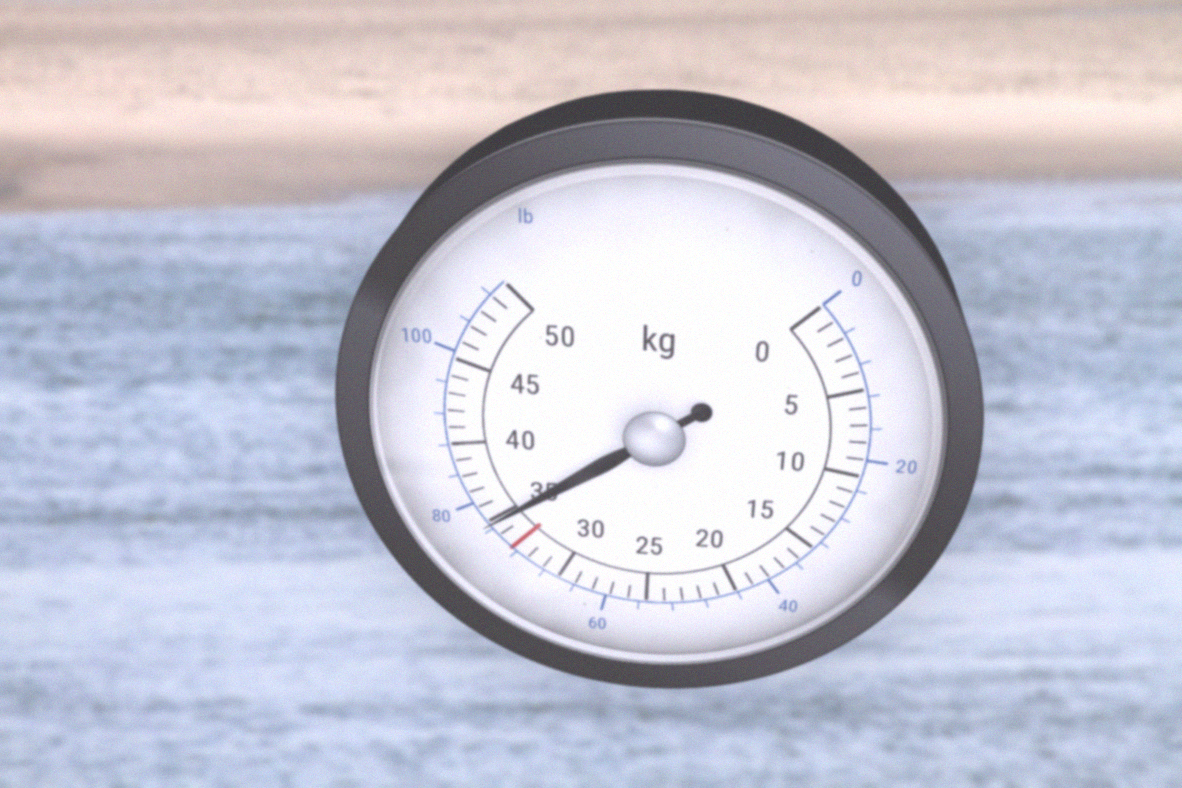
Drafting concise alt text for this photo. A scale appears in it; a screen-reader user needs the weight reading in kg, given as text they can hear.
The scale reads 35 kg
